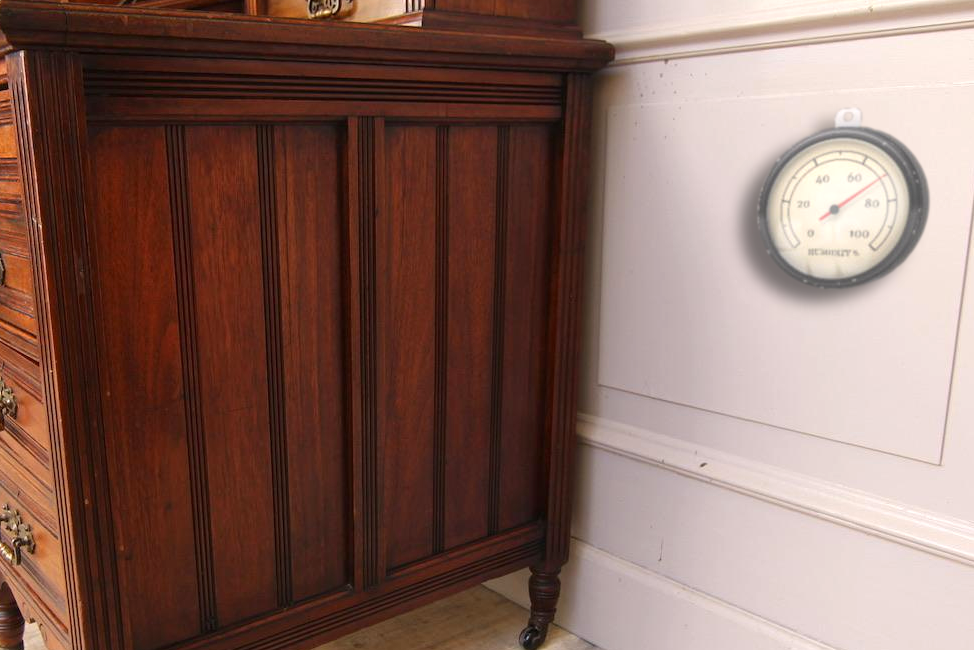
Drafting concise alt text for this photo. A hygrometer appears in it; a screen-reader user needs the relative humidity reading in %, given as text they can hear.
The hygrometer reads 70 %
